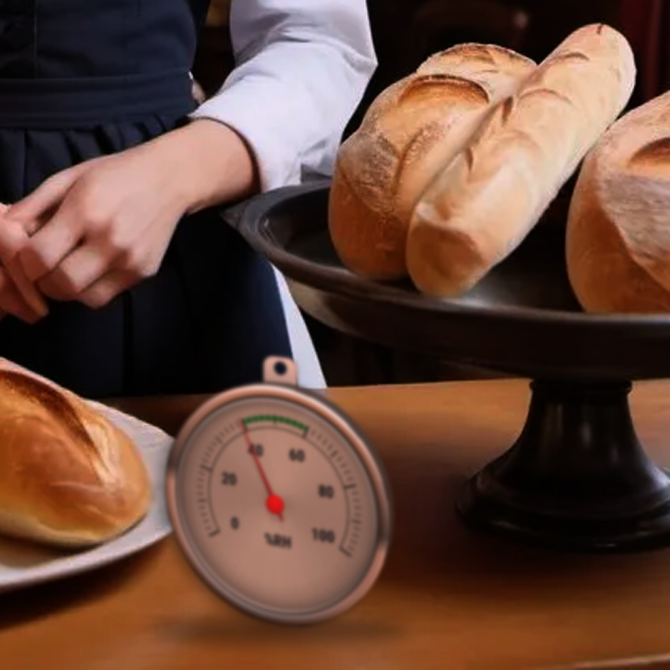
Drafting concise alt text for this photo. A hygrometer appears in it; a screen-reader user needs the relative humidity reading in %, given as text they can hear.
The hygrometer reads 40 %
